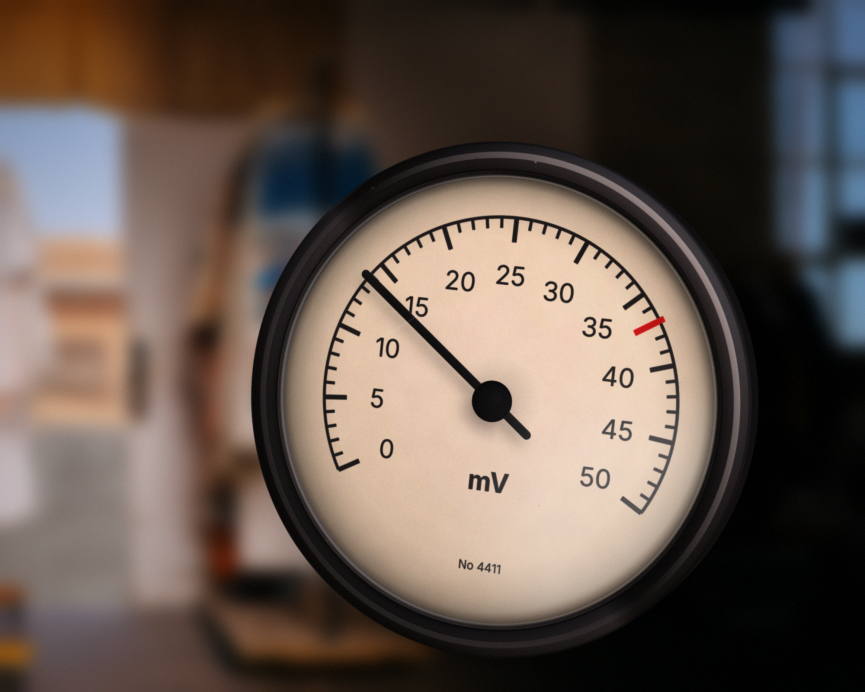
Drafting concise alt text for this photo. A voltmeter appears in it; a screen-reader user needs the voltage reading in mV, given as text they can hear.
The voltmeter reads 14 mV
